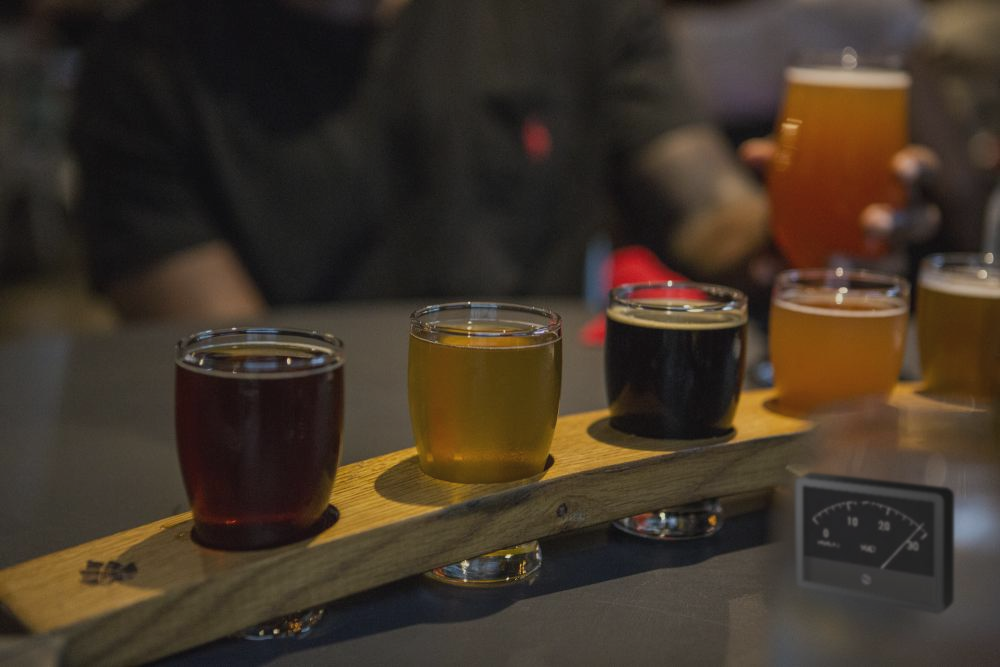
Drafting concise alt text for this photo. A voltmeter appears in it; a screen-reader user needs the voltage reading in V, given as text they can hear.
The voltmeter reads 28 V
